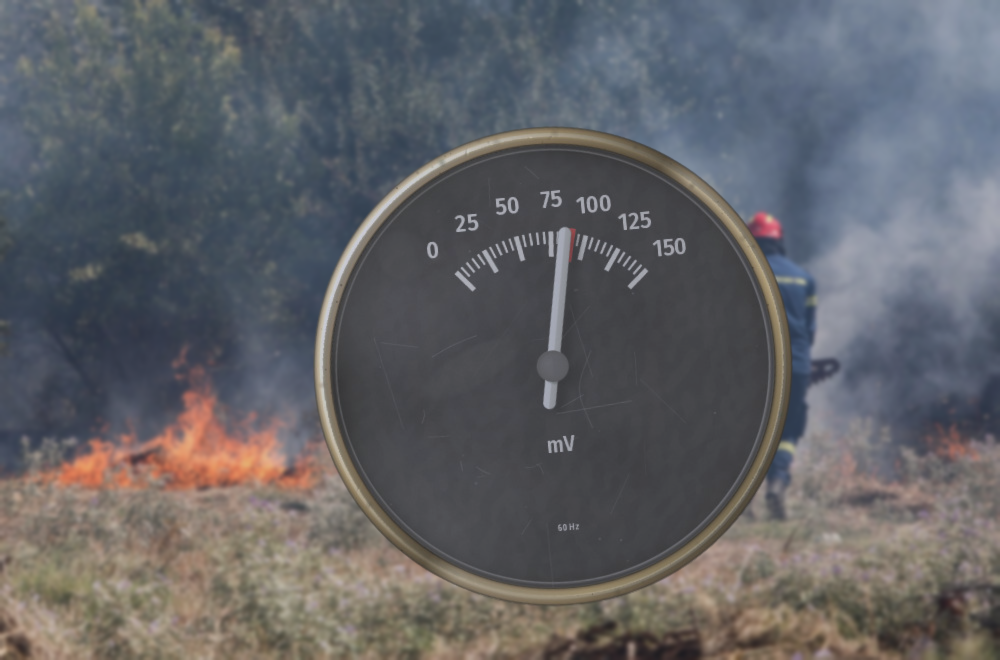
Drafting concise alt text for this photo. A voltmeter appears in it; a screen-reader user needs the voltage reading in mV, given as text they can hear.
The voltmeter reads 85 mV
